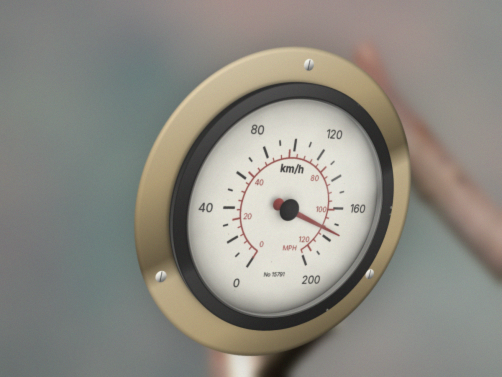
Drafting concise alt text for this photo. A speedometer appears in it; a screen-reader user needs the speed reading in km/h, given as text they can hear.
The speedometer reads 175 km/h
